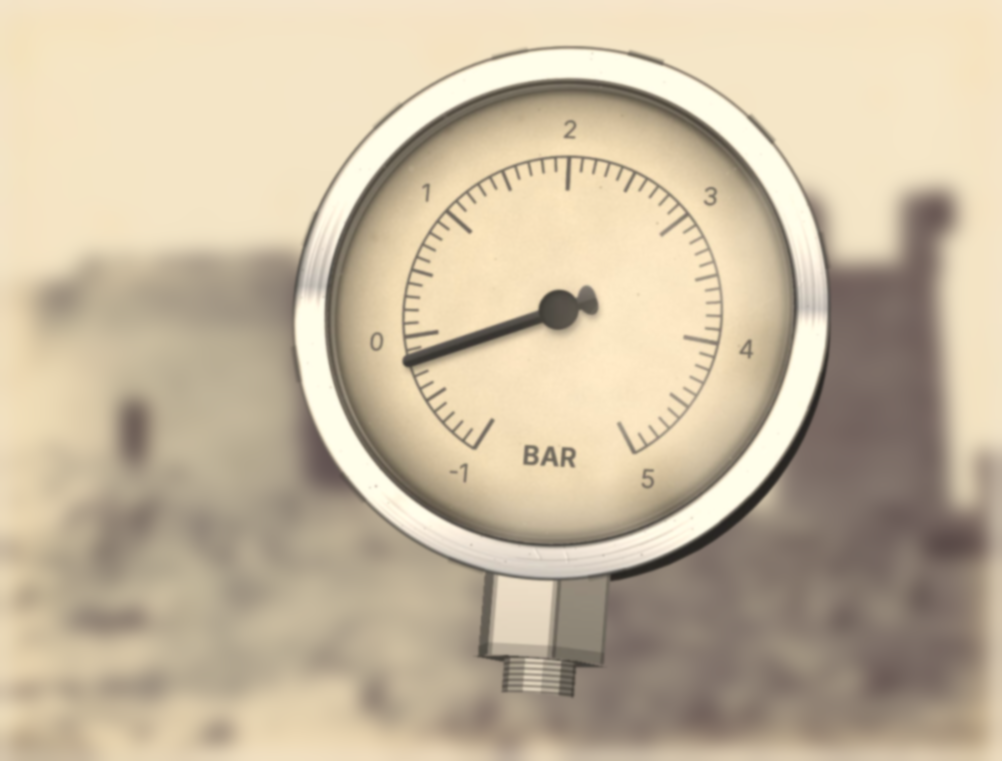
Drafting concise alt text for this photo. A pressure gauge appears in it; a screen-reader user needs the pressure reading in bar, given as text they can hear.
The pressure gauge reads -0.2 bar
